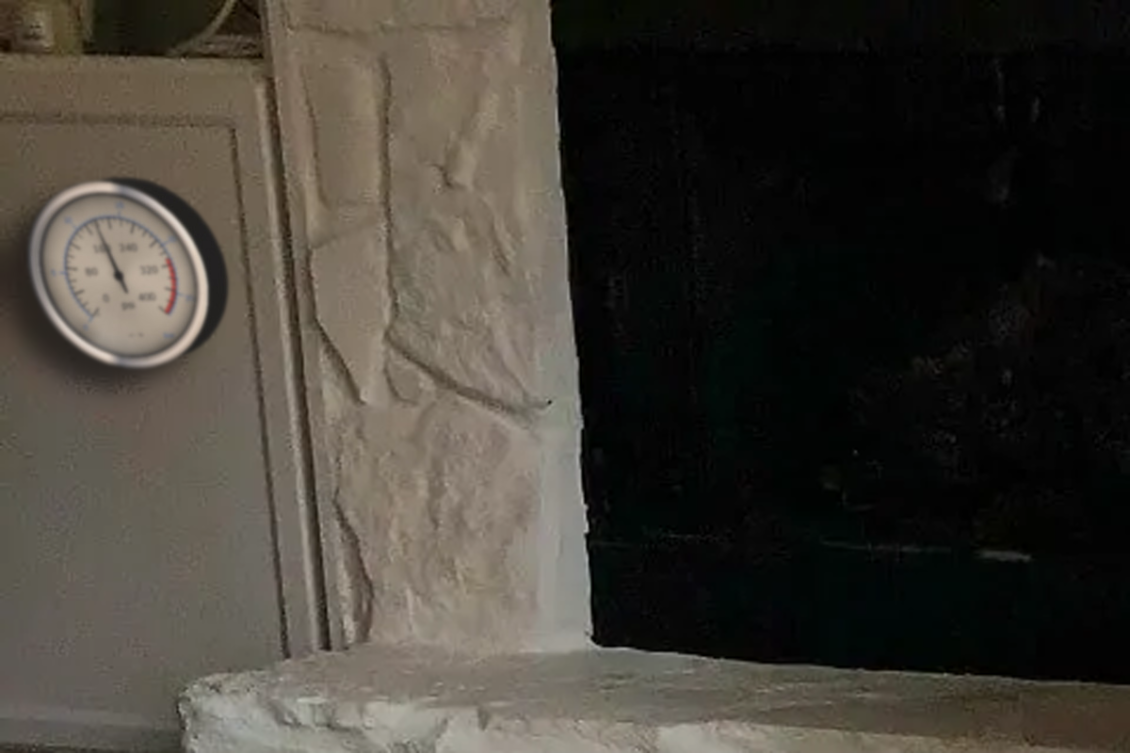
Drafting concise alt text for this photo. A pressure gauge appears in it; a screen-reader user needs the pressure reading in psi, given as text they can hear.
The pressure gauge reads 180 psi
